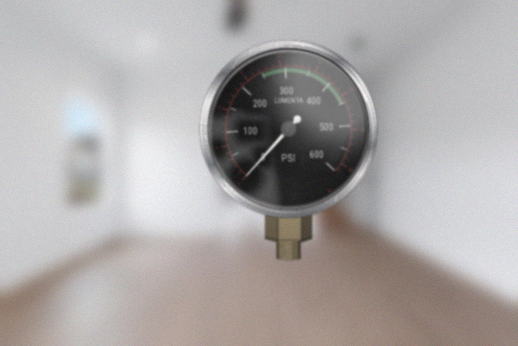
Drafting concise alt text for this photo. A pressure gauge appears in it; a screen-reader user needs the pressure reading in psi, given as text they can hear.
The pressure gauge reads 0 psi
